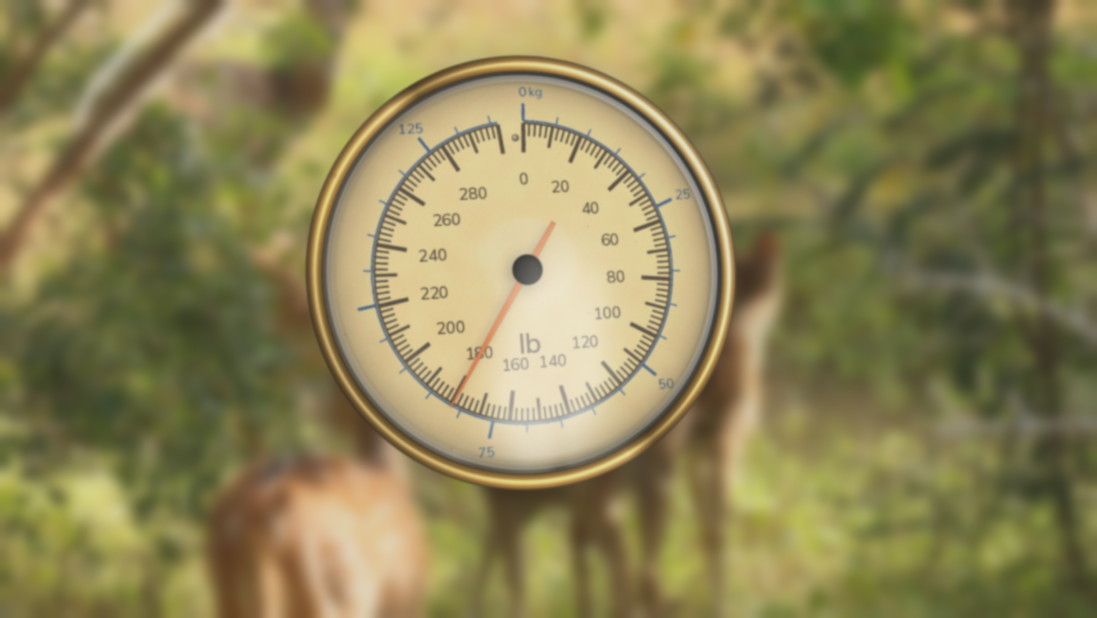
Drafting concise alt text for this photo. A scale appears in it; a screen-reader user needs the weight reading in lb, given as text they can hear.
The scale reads 180 lb
